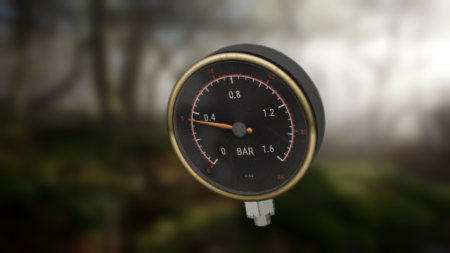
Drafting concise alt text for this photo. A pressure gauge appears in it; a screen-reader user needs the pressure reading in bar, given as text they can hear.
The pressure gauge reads 0.35 bar
